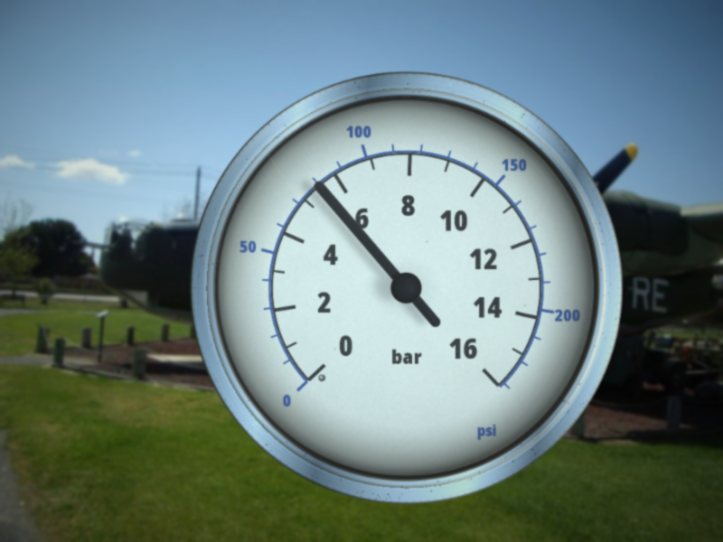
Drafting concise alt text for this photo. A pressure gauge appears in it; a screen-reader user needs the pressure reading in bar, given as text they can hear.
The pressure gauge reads 5.5 bar
